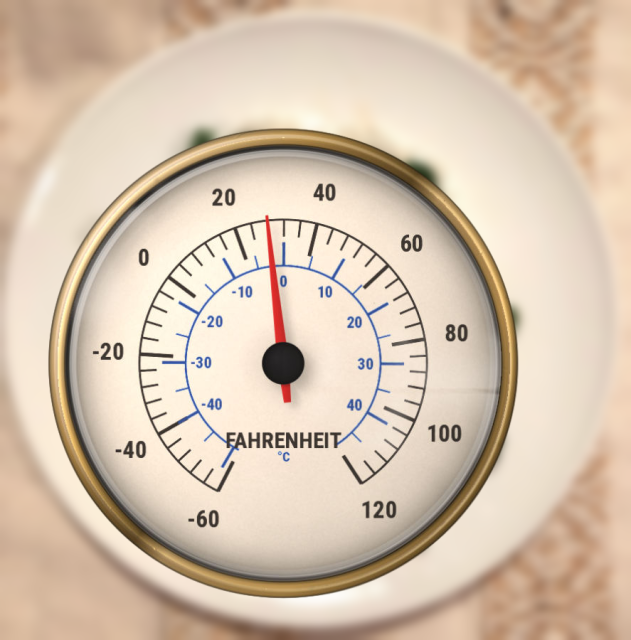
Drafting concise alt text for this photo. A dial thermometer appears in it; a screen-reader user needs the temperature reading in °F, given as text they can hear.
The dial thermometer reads 28 °F
